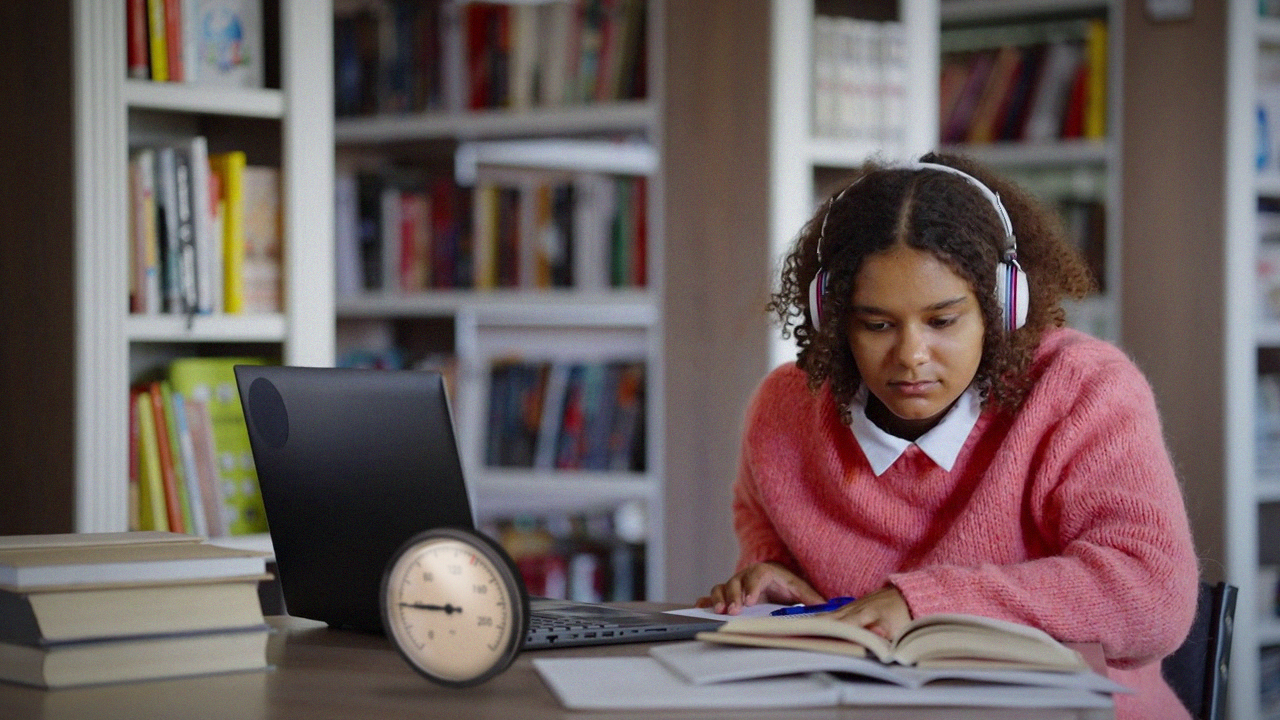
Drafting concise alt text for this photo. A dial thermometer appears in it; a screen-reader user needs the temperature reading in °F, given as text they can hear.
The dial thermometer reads 40 °F
